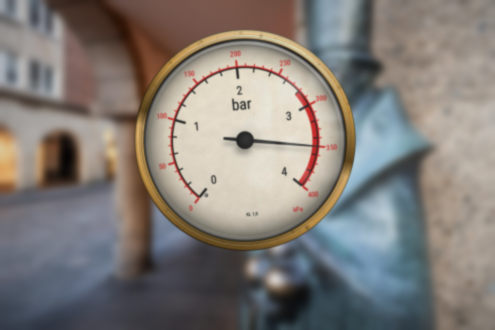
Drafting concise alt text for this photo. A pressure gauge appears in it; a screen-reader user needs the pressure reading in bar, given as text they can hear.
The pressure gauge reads 3.5 bar
